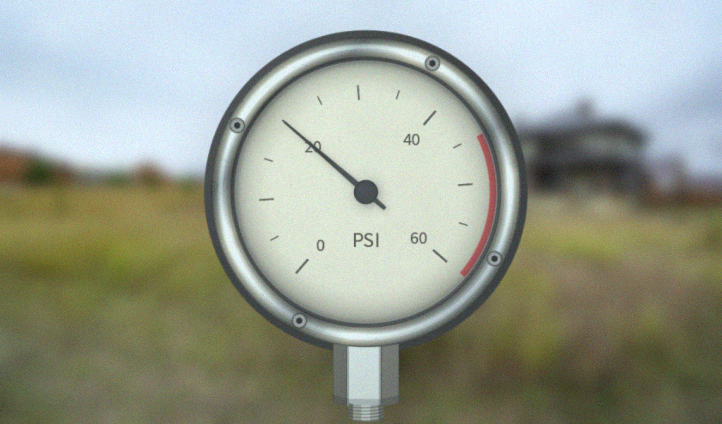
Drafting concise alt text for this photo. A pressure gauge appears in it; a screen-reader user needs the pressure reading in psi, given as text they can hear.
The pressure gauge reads 20 psi
